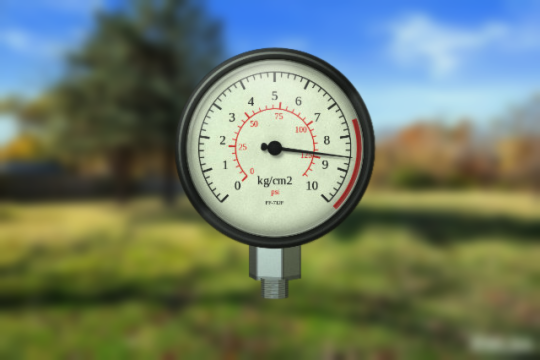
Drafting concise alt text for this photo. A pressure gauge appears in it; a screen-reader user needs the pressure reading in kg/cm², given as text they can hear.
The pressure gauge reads 8.6 kg/cm²
